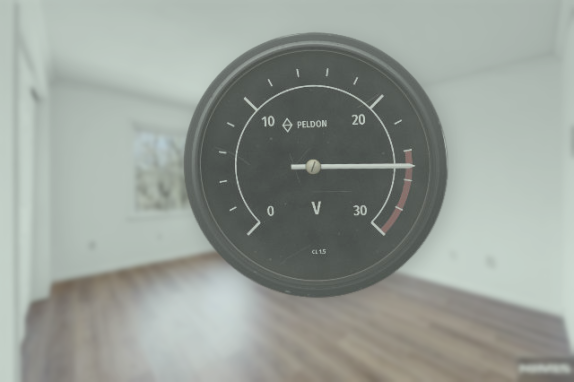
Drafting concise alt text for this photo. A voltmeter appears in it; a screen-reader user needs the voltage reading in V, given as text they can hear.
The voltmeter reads 25 V
